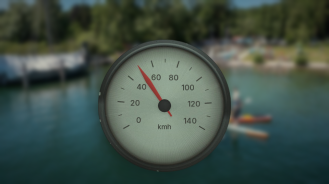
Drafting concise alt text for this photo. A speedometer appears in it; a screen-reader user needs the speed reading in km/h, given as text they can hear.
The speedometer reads 50 km/h
